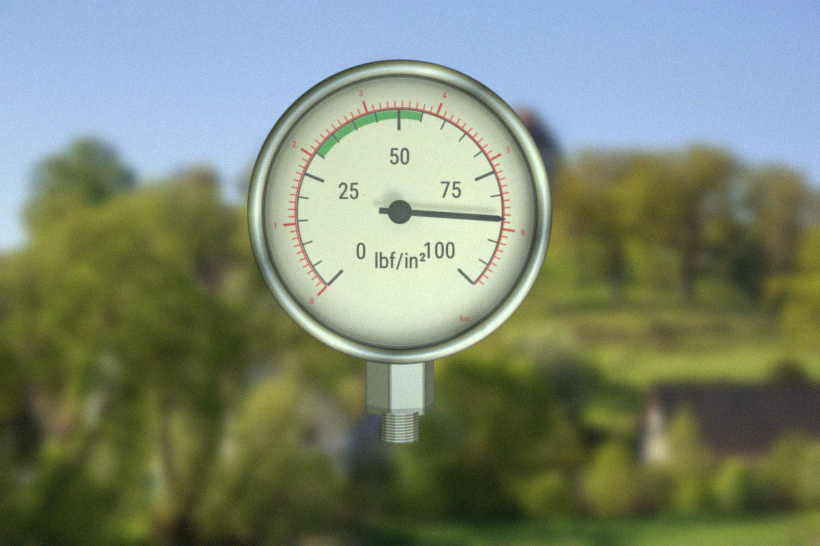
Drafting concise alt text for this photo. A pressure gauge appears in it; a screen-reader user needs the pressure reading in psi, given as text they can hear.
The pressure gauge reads 85 psi
